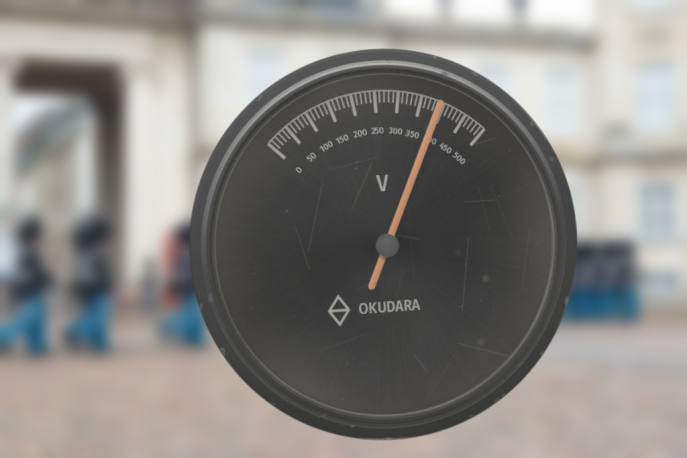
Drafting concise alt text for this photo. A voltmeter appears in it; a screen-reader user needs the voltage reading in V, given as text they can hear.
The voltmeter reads 390 V
